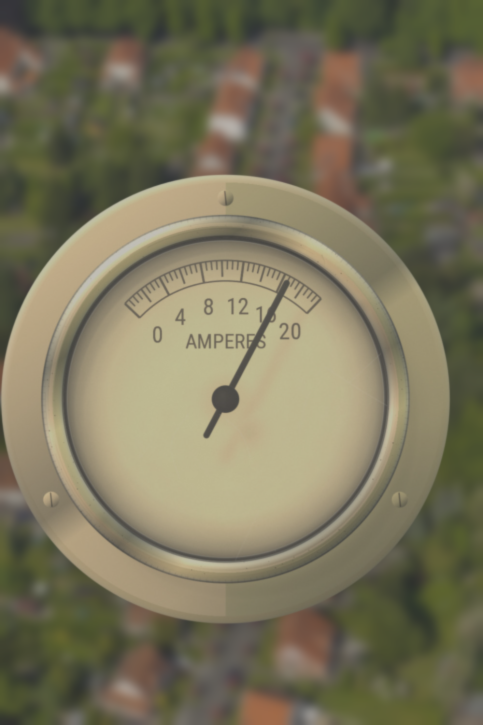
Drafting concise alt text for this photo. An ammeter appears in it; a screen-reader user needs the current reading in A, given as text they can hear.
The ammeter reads 16.5 A
